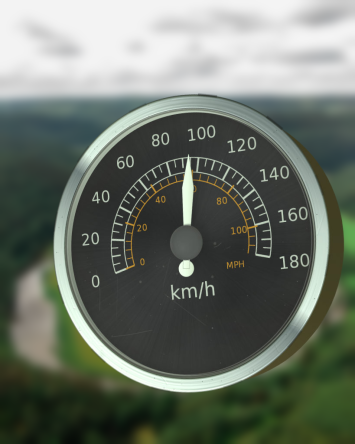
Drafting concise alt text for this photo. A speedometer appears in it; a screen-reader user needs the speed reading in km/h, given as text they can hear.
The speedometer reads 95 km/h
